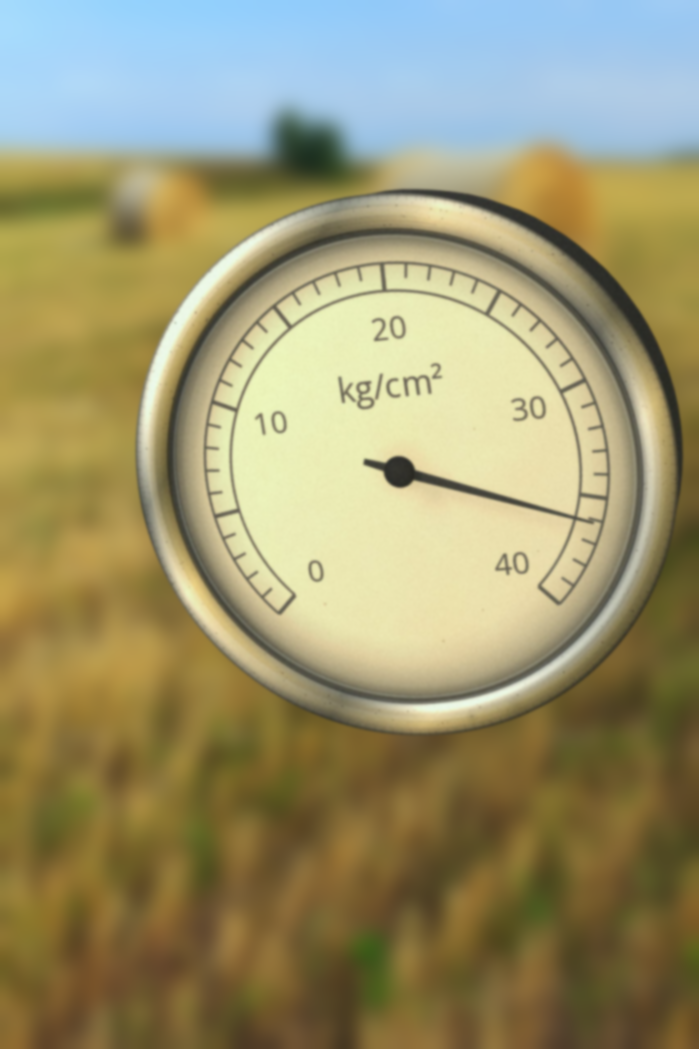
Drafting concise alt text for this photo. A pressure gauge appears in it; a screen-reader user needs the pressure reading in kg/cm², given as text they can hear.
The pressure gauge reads 36 kg/cm²
